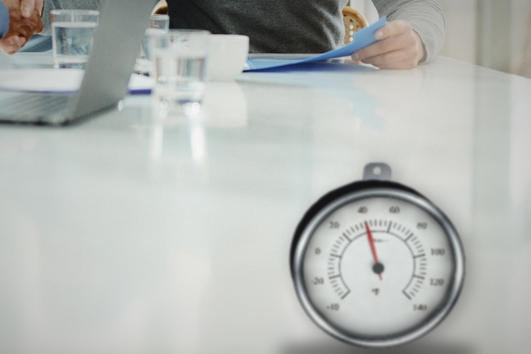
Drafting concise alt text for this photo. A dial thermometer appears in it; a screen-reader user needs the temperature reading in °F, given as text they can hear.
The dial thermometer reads 40 °F
